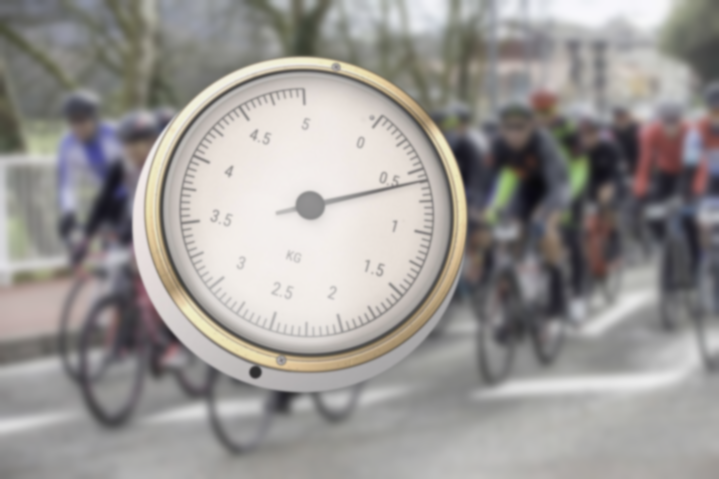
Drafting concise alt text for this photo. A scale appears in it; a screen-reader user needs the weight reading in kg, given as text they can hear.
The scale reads 0.6 kg
